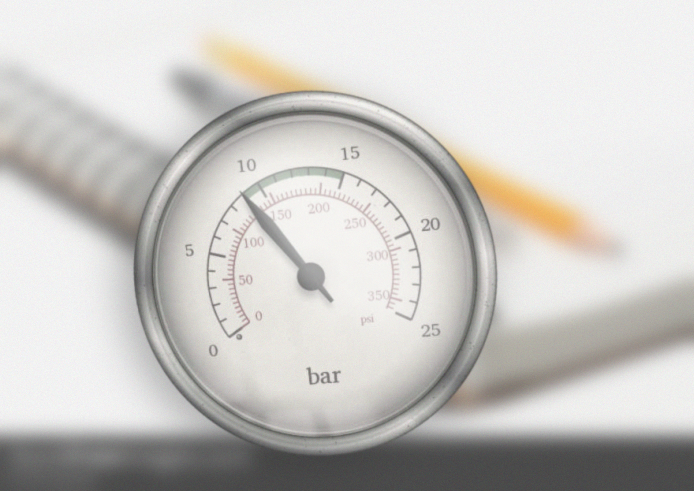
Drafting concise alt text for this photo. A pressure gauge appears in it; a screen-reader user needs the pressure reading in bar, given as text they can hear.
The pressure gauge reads 9 bar
